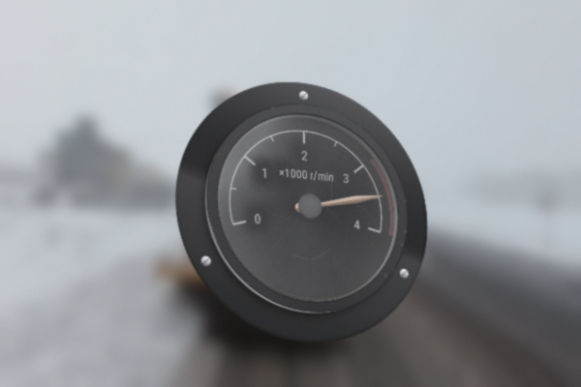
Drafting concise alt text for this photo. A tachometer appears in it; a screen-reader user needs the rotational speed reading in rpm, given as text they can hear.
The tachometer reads 3500 rpm
